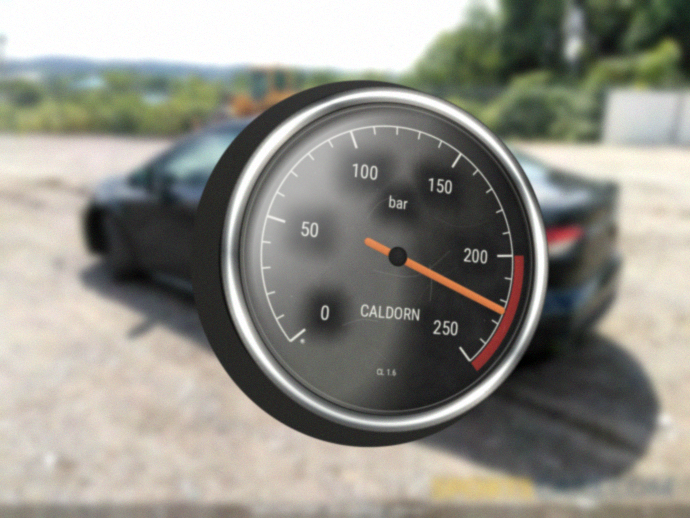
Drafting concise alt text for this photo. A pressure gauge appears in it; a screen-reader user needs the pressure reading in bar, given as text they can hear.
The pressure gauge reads 225 bar
